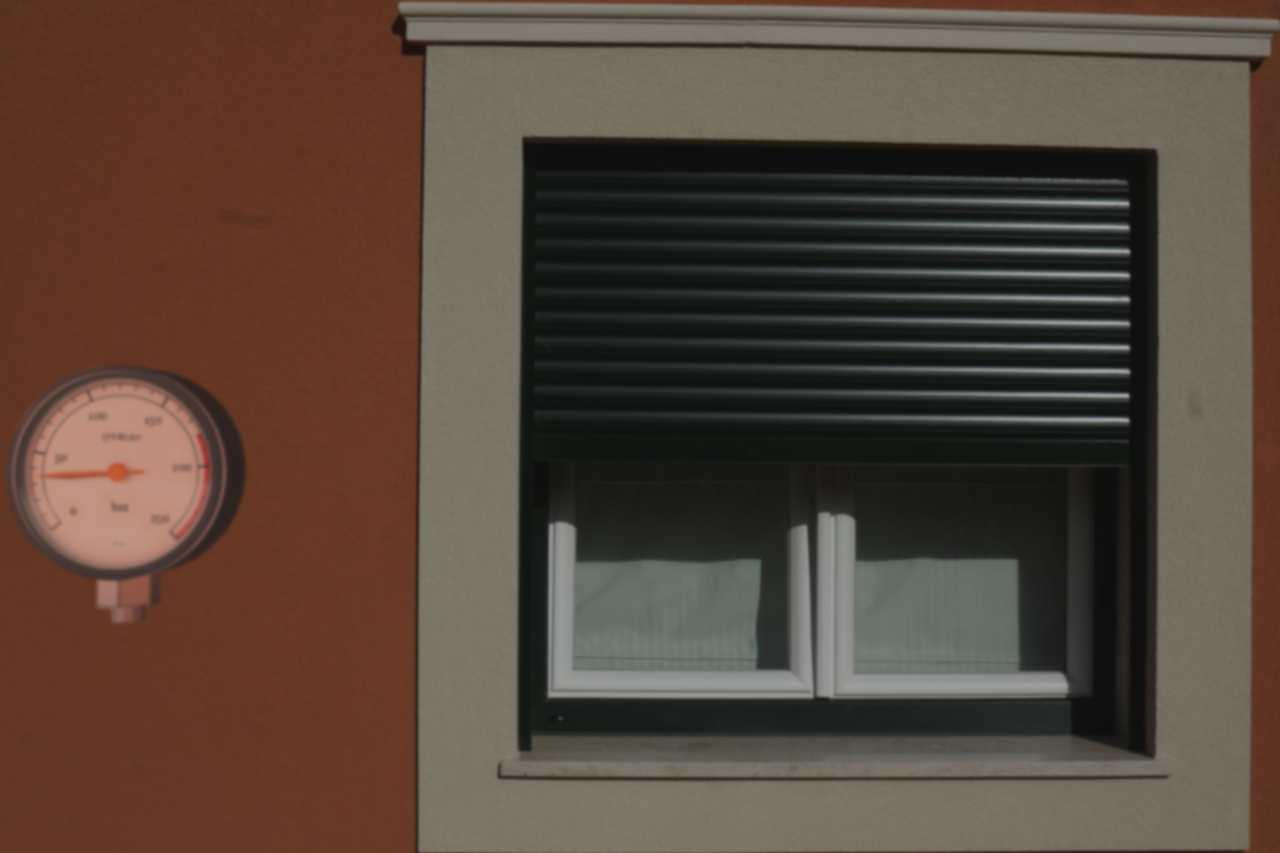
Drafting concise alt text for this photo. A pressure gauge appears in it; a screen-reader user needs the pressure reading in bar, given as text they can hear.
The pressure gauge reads 35 bar
